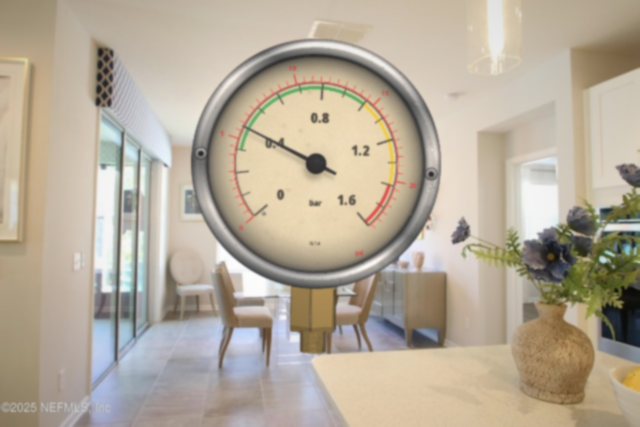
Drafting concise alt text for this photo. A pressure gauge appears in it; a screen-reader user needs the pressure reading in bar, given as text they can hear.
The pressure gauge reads 0.4 bar
